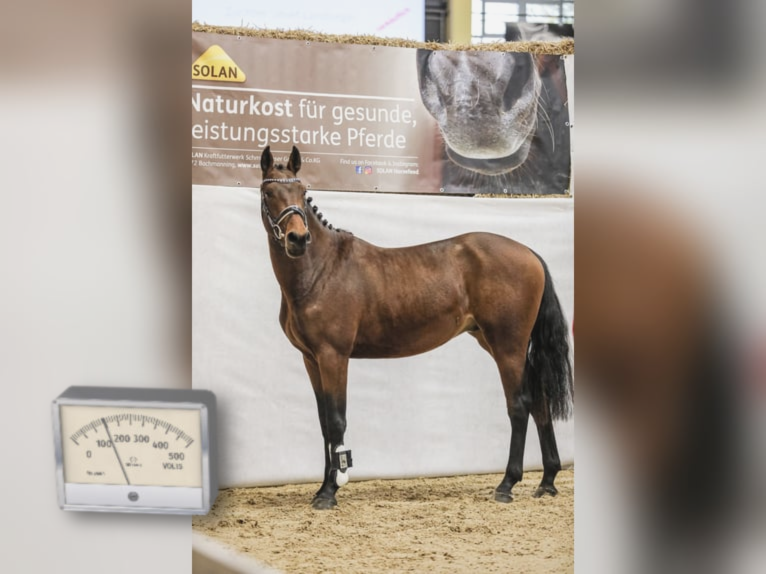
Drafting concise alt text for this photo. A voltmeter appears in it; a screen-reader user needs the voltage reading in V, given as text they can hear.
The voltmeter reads 150 V
